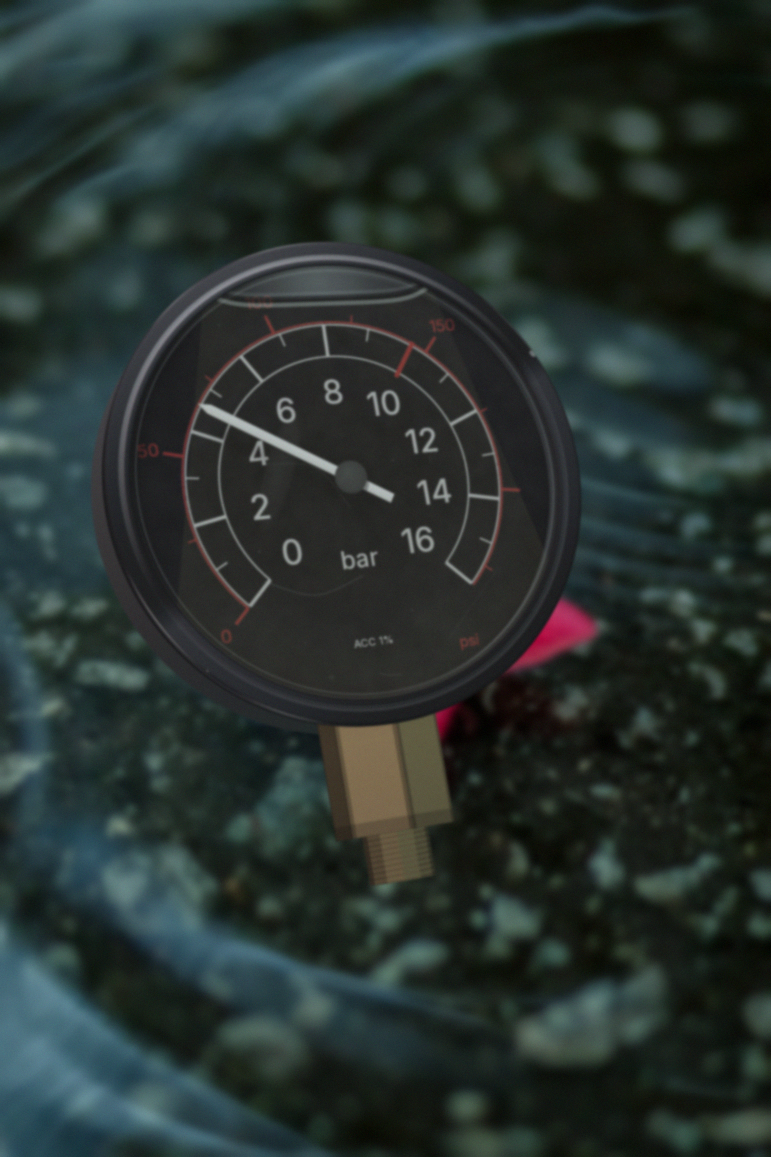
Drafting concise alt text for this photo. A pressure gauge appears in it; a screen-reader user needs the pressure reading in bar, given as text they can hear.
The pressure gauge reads 4.5 bar
